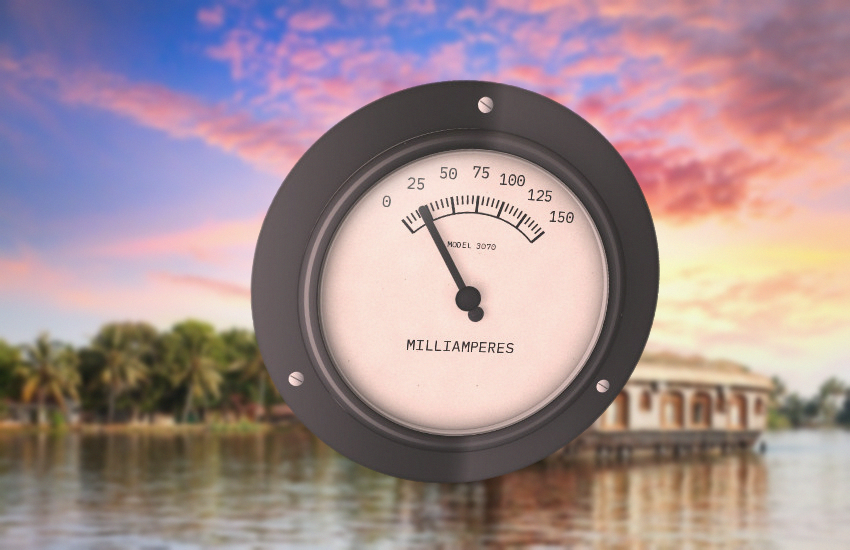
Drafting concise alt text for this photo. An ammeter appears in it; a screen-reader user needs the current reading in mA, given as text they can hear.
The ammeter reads 20 mA
